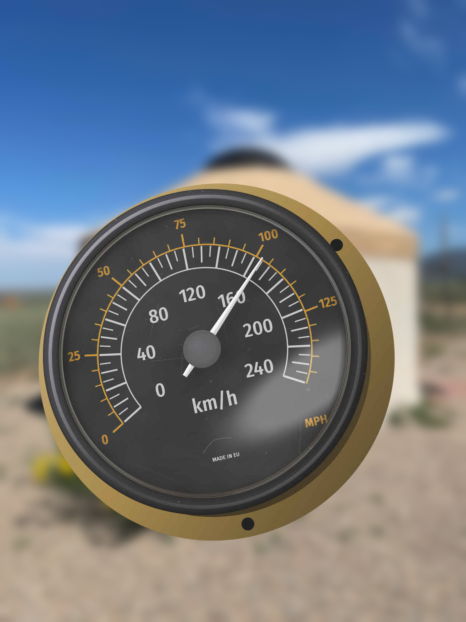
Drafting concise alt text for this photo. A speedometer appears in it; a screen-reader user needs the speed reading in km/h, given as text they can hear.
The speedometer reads 165 km/h
